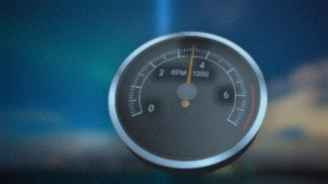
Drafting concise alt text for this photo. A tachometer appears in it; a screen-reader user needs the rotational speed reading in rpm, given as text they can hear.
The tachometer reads 3500 rpm
